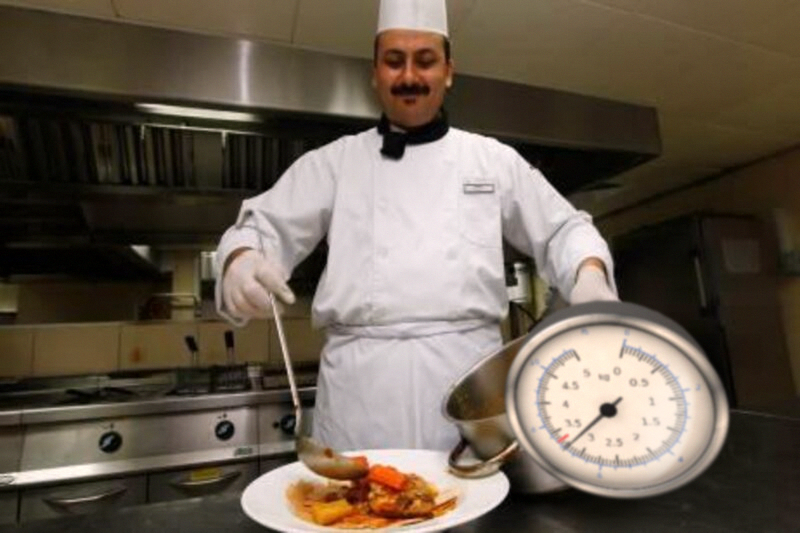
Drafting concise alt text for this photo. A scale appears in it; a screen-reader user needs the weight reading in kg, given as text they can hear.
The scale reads 3.25 kg
